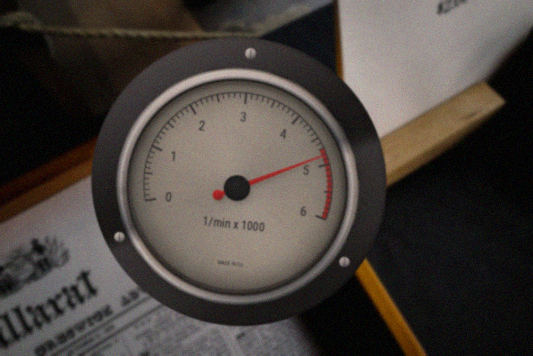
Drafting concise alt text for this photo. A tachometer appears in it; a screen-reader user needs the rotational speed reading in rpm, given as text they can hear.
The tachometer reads 4800 rpm
